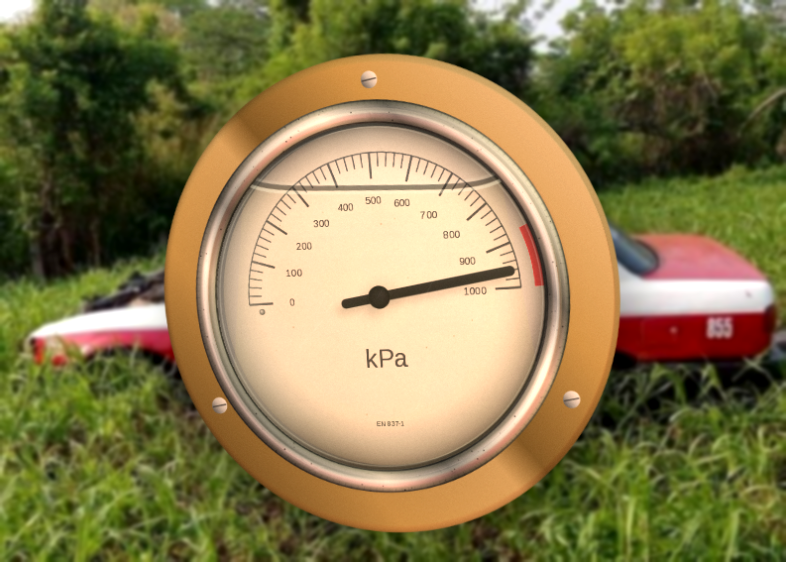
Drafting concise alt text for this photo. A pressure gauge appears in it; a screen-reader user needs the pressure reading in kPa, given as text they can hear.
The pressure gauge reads 960 kPa
